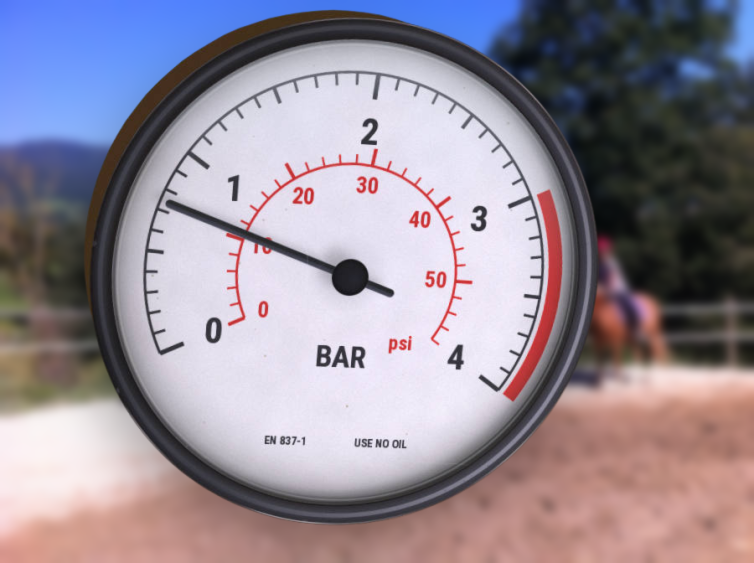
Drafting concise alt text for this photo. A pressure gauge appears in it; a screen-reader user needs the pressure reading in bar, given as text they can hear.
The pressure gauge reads 0.75 bar
